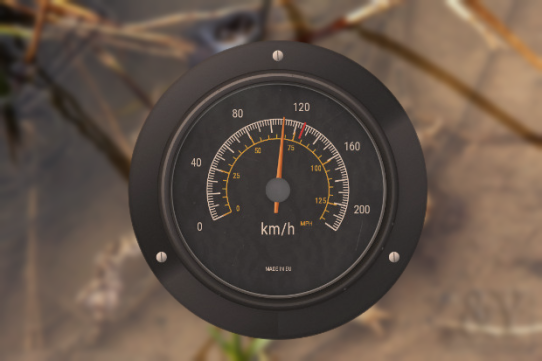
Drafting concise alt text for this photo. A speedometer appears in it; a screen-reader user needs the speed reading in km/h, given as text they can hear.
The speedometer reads 110 km/h
